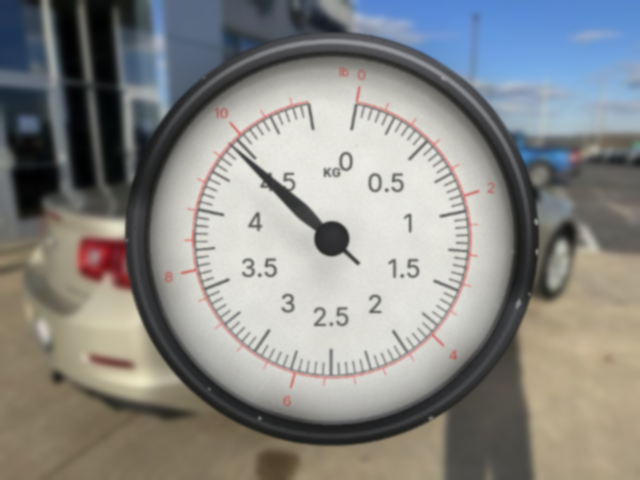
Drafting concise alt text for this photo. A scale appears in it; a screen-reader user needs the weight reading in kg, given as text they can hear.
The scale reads 4.45 kg
